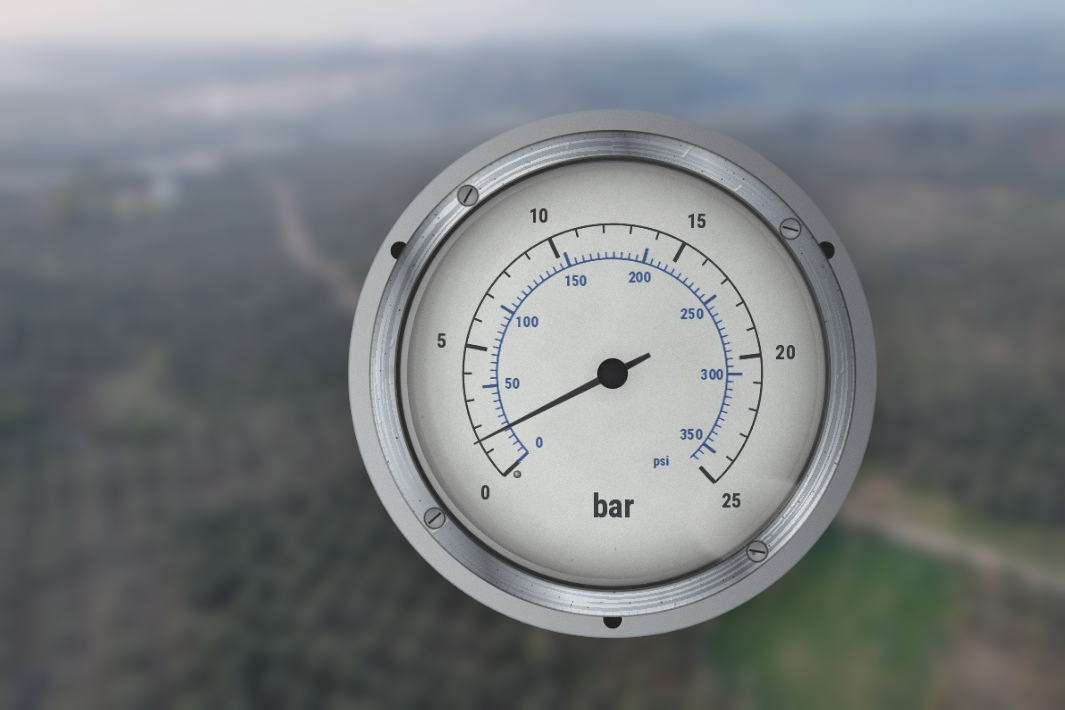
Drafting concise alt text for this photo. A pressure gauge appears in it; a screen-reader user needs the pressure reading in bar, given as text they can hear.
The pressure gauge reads 1.5 bar
